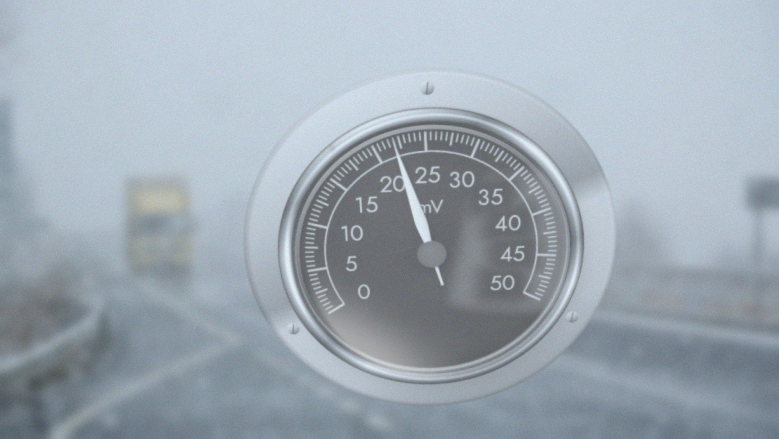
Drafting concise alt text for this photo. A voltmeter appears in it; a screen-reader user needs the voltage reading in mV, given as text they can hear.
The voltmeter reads 22 mV
